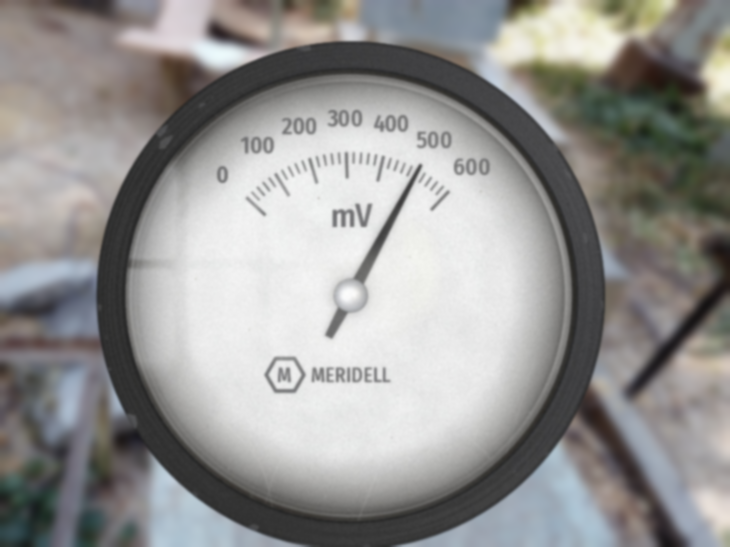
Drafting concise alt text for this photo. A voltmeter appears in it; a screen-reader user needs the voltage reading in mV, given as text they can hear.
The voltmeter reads 500 mV
